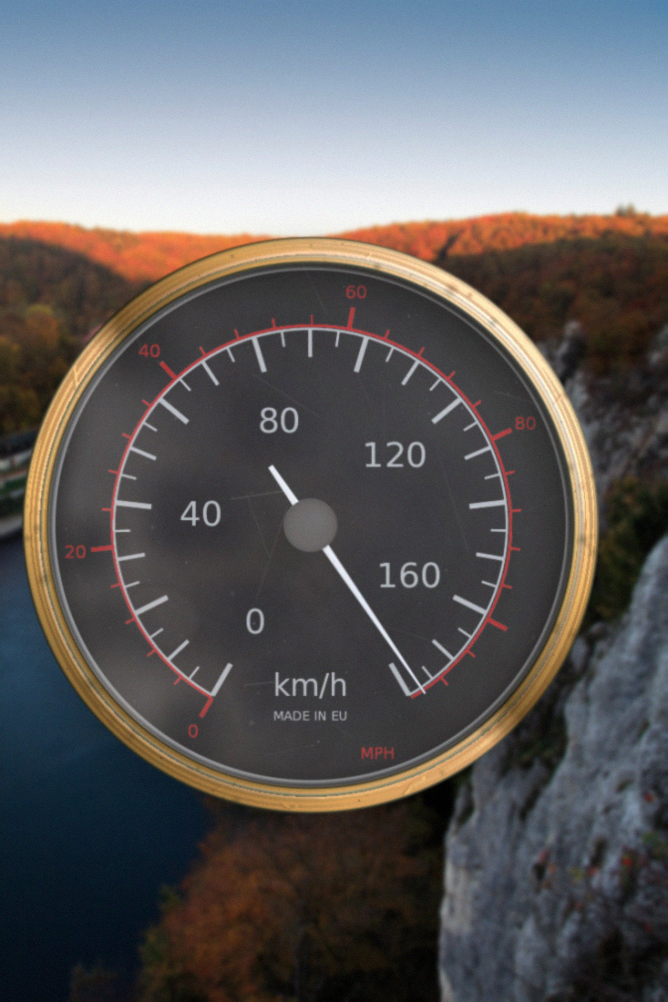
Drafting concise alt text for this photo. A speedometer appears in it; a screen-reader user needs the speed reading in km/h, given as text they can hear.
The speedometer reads 177.5 km/h
